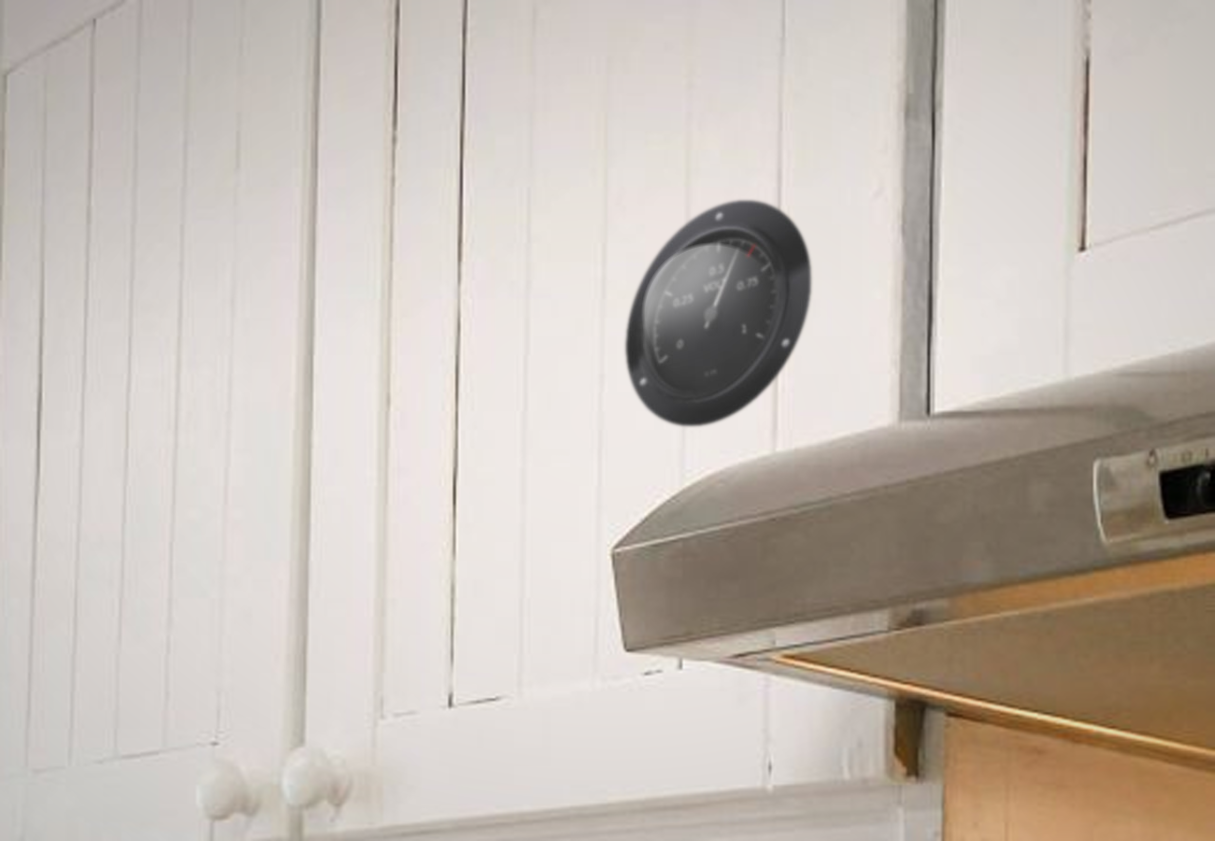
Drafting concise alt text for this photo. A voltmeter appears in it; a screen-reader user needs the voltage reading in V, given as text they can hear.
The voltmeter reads 0.6 V
